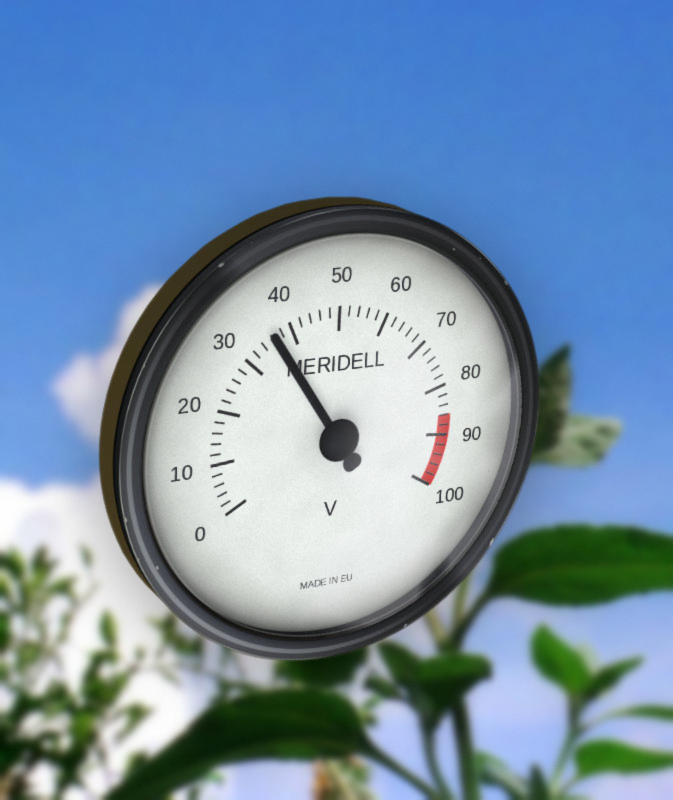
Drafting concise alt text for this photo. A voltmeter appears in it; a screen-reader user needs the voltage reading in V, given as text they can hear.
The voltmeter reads 36 V
